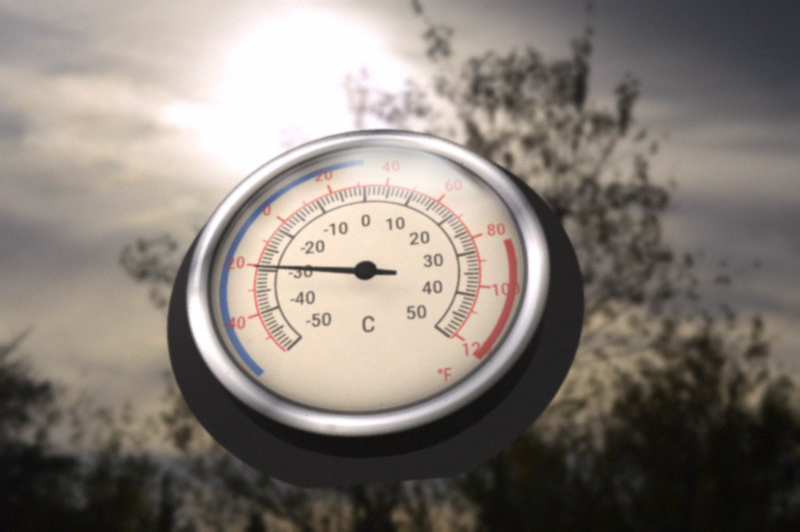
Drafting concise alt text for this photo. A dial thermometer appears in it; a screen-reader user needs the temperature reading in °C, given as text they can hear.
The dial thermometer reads -30 °C
